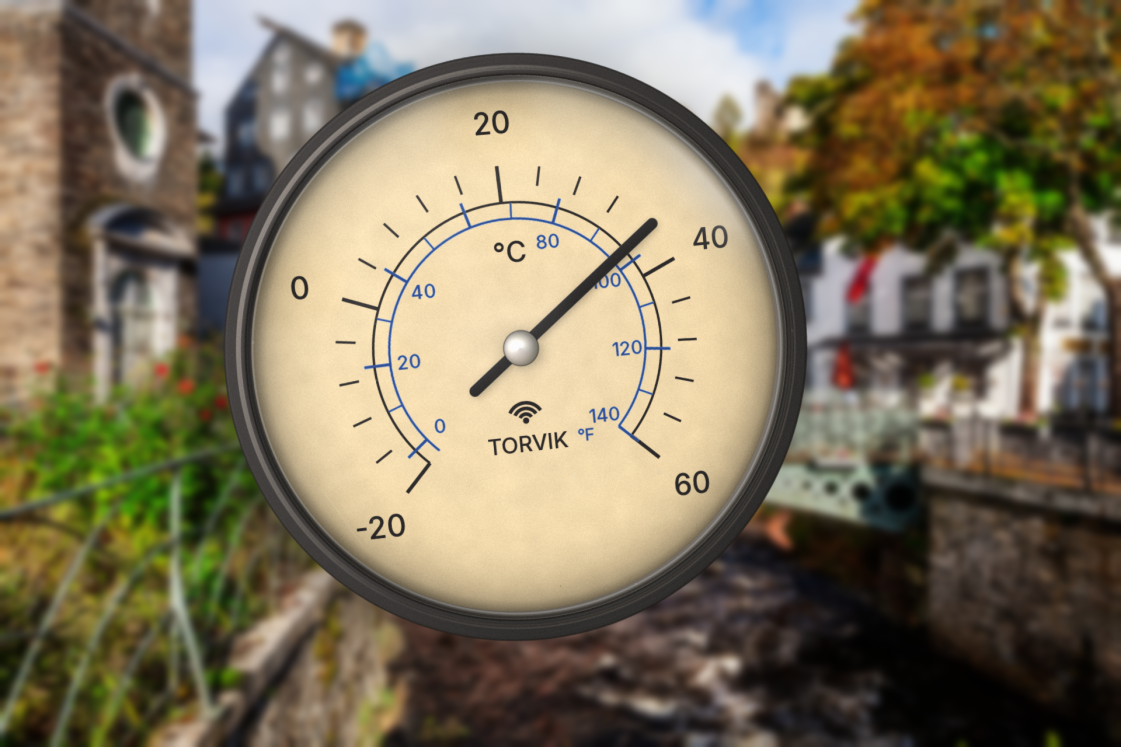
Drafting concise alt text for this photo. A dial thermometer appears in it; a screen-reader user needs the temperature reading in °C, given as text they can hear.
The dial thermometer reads 36 °C
